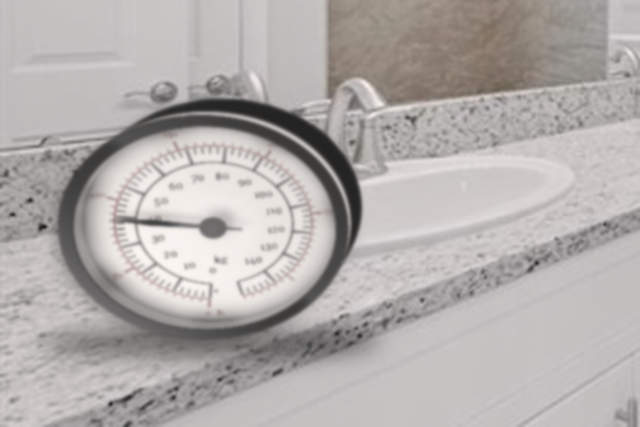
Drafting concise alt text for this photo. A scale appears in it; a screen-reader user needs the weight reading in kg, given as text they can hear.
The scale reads 40 kg
